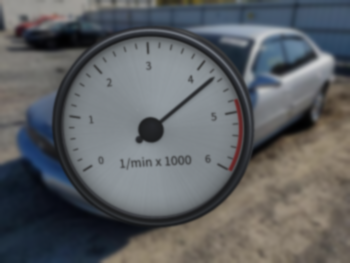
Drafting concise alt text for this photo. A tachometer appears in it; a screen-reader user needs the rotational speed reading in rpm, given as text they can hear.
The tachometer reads 4300 rpm
